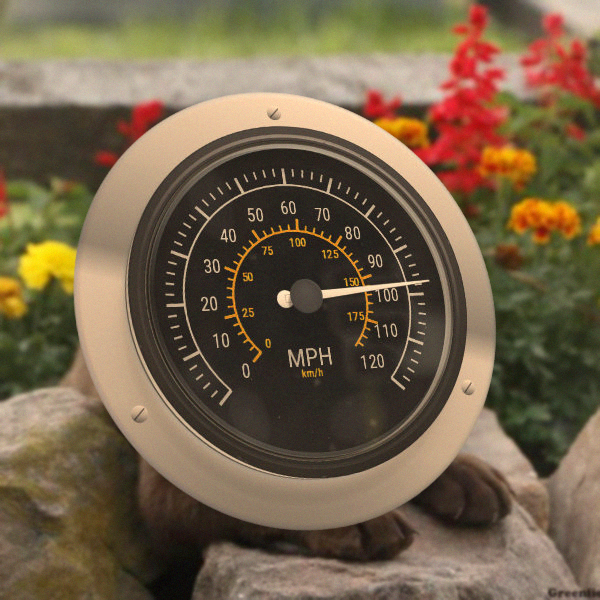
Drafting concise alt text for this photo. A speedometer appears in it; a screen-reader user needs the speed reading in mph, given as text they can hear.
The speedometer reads 98 mph
